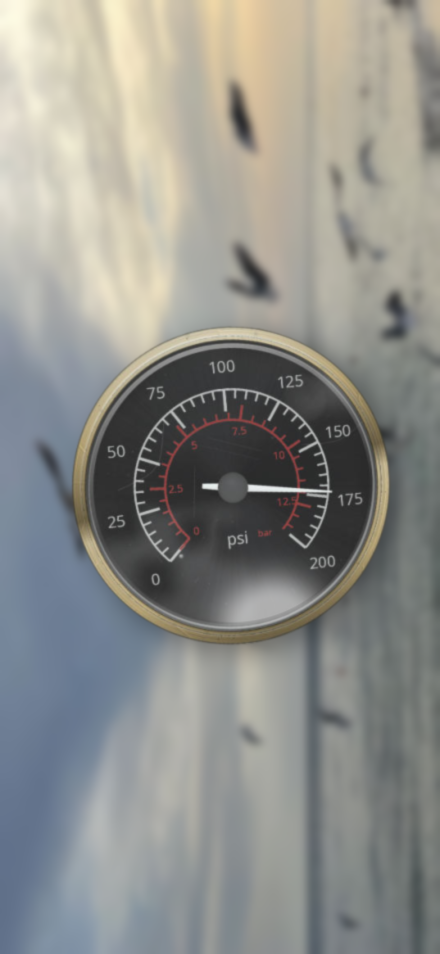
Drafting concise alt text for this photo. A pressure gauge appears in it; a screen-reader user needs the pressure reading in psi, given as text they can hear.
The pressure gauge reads 172.5 psi
